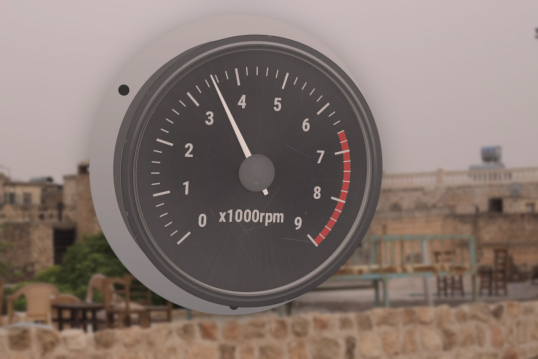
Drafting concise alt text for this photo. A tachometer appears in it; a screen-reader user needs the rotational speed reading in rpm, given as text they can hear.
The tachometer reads 3500 rpm
